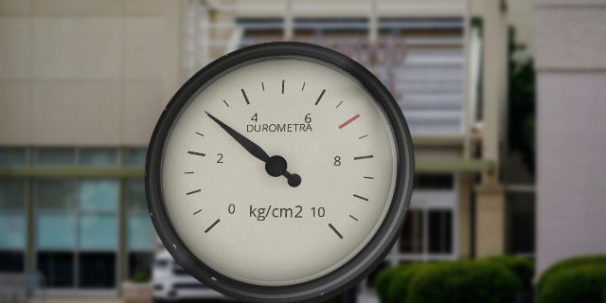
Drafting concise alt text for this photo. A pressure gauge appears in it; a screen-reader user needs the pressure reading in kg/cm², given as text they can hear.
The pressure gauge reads 3 kg/cm²
